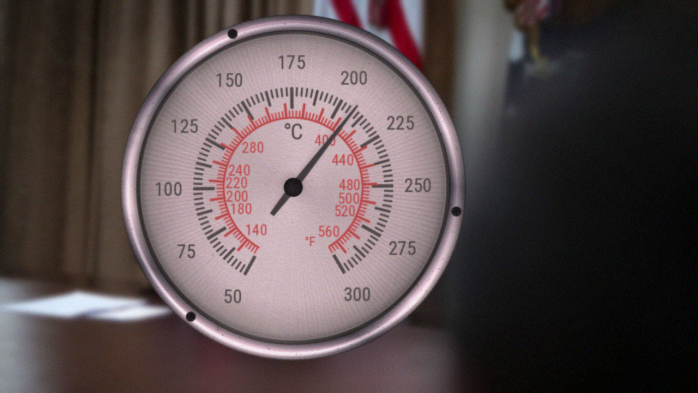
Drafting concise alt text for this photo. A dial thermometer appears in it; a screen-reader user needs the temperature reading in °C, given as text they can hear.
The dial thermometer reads 207.5 °C
